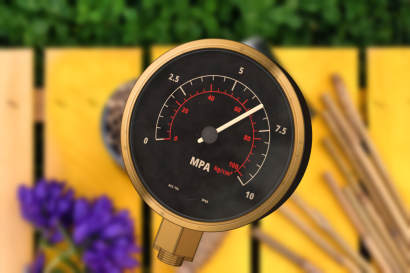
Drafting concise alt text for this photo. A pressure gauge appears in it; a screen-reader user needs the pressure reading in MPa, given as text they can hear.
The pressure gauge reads 6.5 MPa
